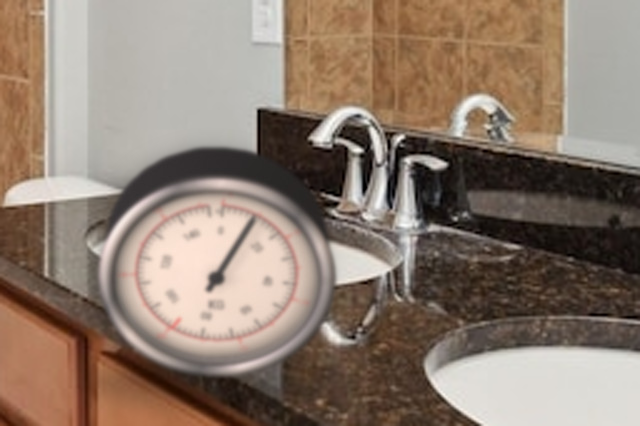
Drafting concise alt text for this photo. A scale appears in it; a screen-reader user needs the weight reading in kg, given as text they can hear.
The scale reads 10 kg
